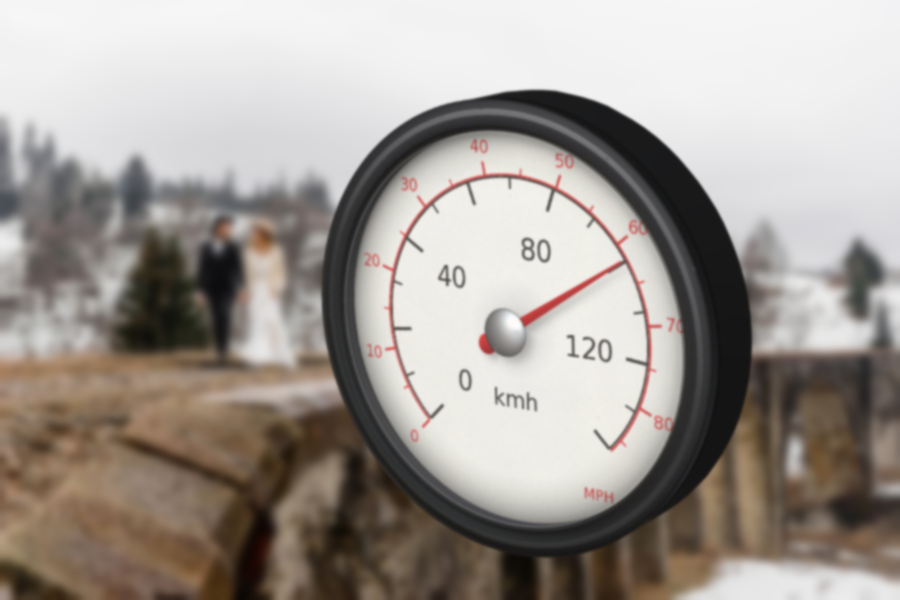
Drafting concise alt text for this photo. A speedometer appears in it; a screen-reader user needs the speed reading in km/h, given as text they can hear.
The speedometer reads 100 km/h
